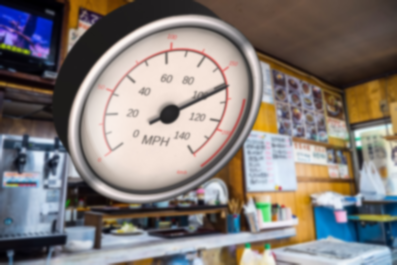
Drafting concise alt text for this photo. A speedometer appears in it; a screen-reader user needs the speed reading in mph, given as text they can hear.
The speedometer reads 100 mph
